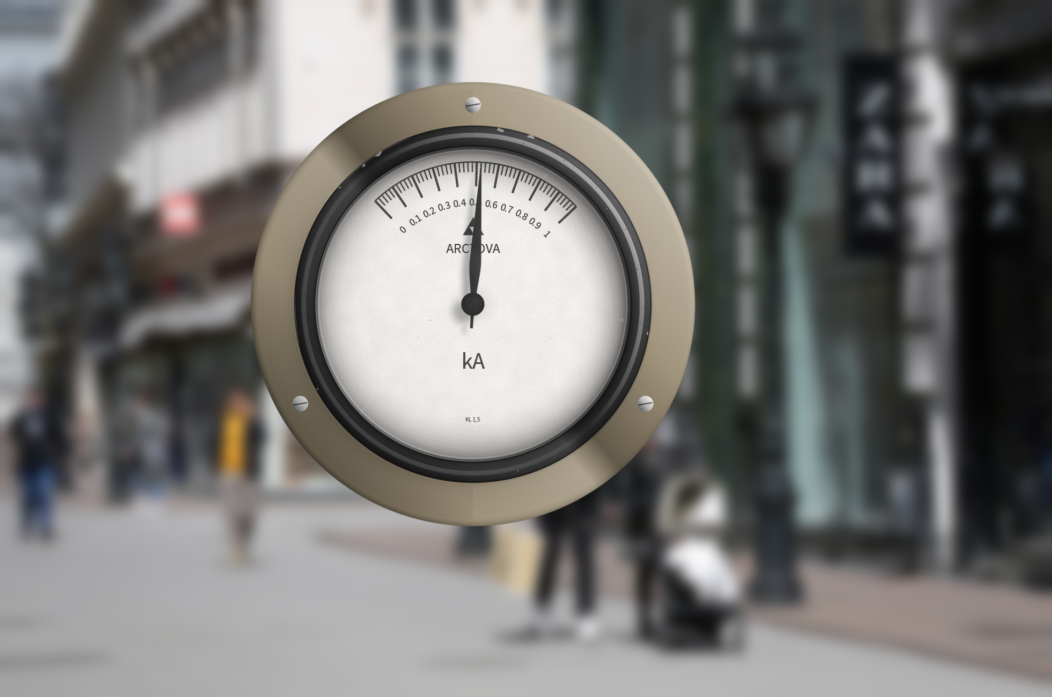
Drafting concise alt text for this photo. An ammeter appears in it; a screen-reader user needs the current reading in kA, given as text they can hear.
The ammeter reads 0.52 kA
